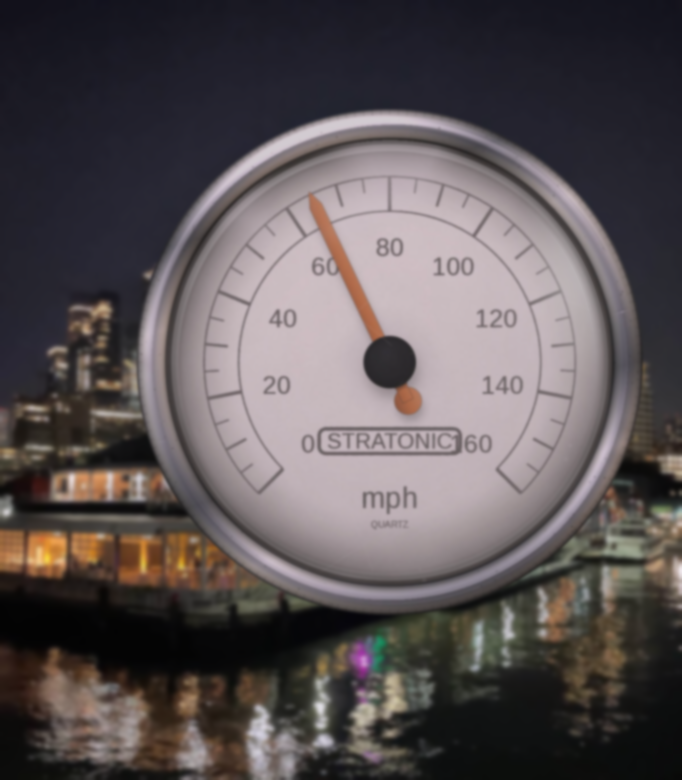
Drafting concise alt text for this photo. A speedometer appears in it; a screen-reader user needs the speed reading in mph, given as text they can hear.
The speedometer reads 65 mph
